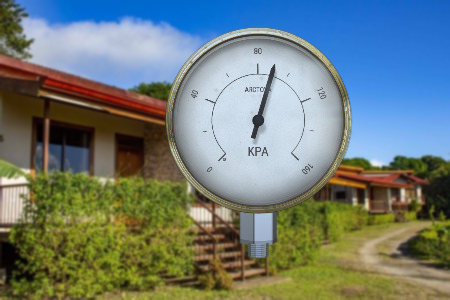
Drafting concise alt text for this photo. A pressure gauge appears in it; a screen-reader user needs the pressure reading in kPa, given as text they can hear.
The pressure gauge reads 90 kPa
